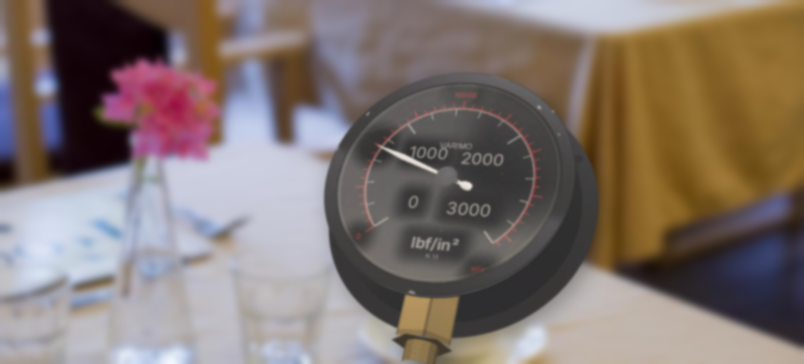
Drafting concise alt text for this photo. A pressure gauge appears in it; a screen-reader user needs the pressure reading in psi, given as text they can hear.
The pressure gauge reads 700 psi
